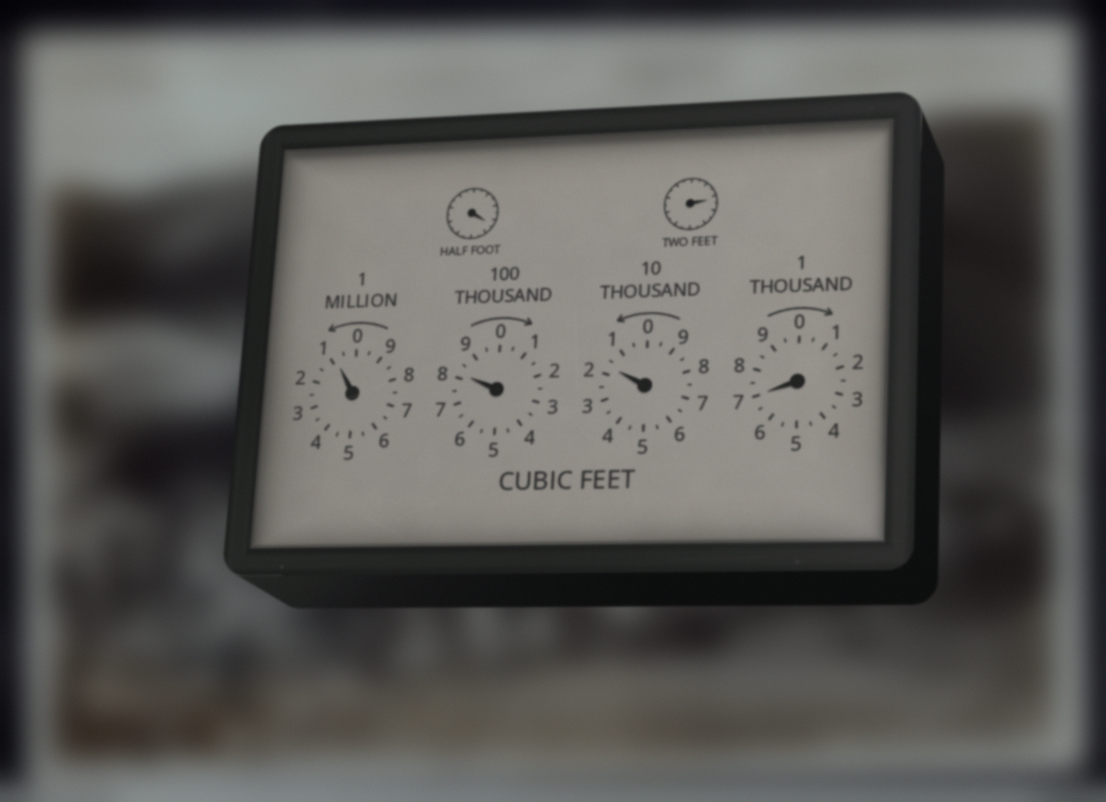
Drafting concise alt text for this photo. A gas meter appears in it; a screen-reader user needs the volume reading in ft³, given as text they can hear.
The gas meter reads 81700 ft³
